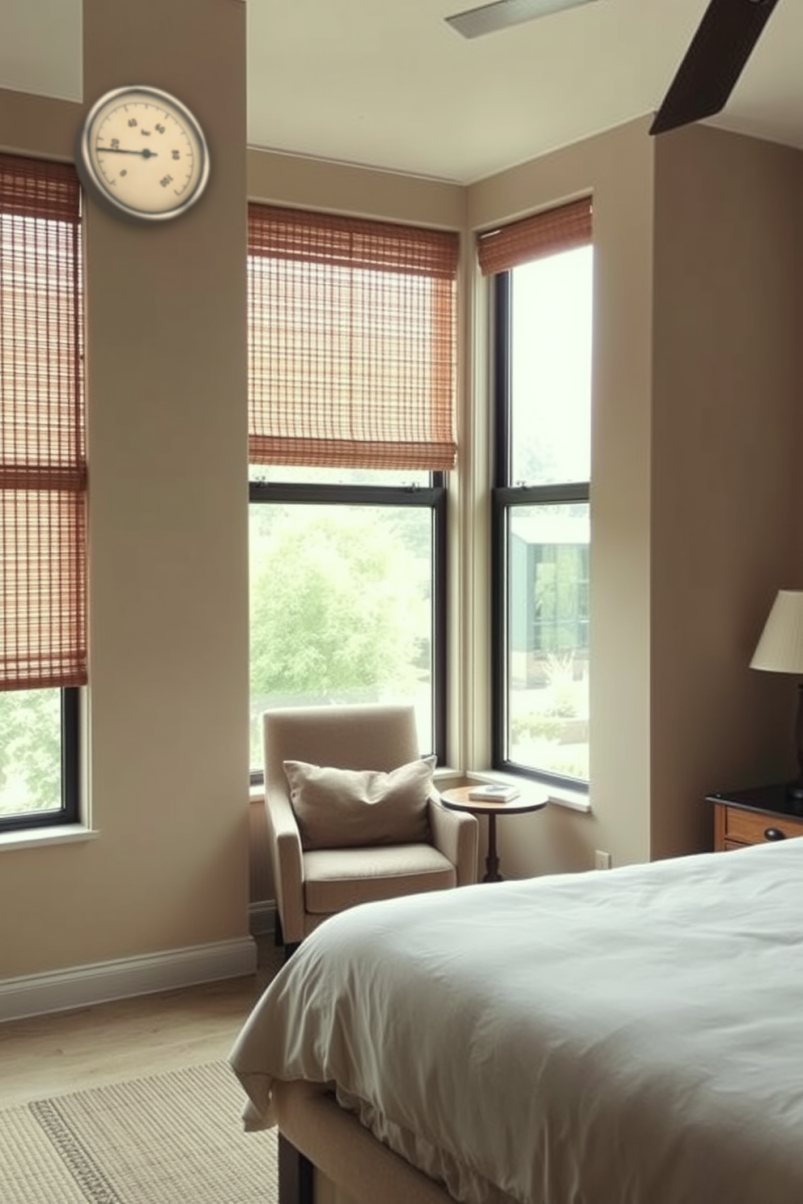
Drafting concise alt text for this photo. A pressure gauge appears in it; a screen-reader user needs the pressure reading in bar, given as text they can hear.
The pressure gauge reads 15 bar
